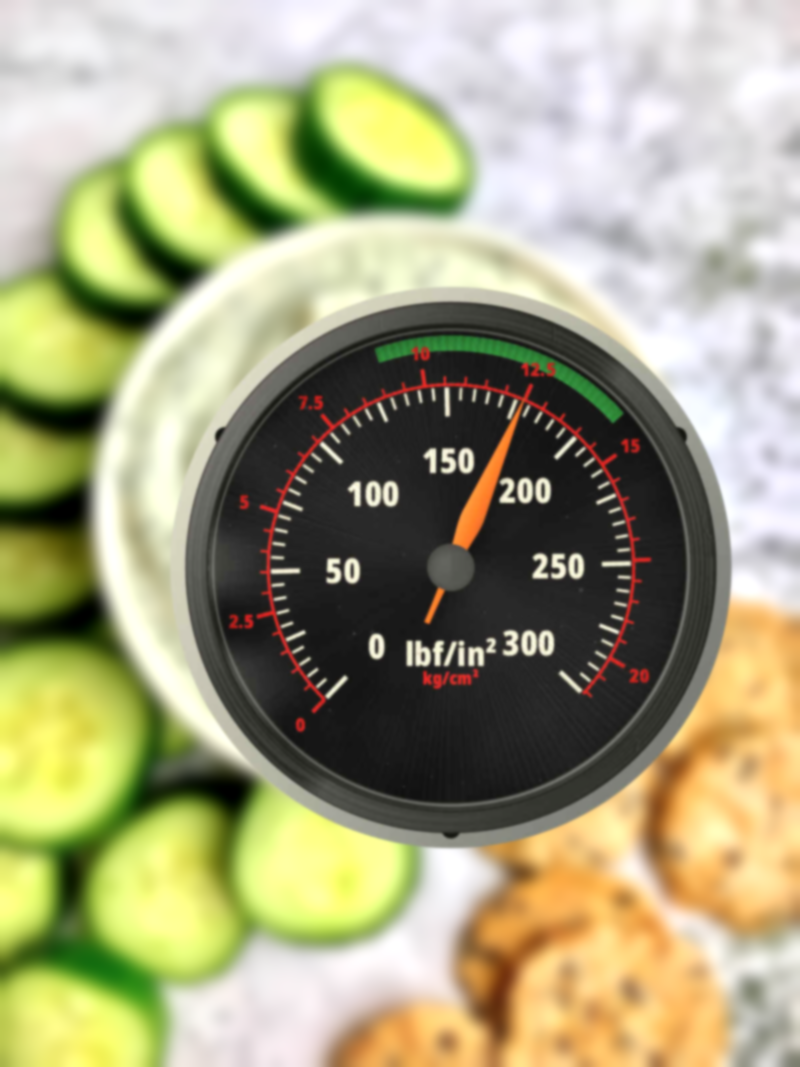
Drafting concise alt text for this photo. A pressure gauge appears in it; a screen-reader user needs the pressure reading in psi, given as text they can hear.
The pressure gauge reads 177.5 psi
